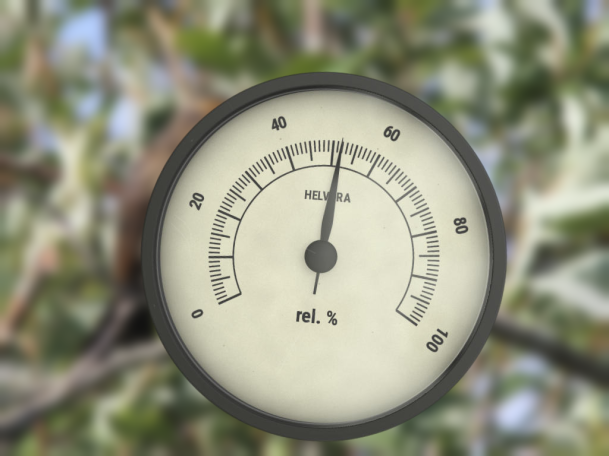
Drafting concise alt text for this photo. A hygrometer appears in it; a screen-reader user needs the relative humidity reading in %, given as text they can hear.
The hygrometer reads 52 %
